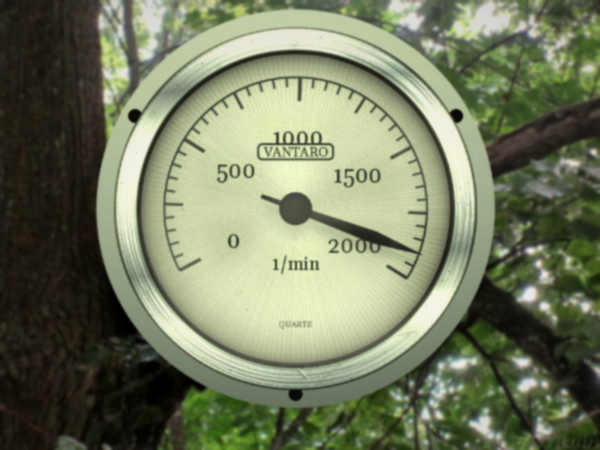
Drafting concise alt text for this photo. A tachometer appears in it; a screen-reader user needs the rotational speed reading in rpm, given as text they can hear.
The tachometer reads 1900 rpm
